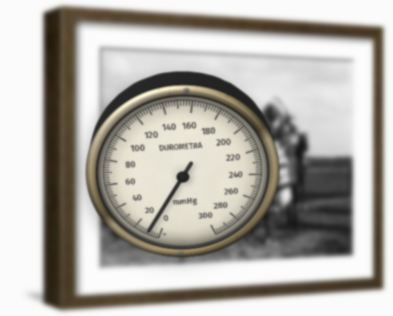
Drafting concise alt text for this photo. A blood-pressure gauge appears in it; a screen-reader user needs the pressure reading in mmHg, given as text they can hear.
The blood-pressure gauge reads 10 mmHg
